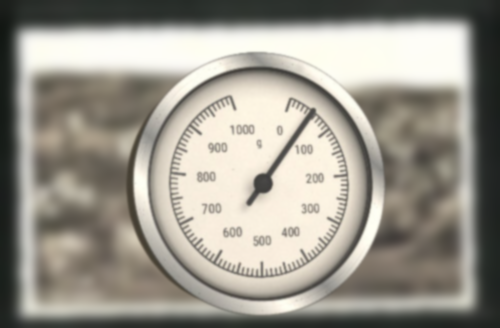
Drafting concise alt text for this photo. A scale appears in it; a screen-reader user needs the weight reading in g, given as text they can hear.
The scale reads 50 g
